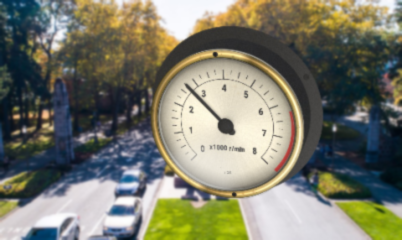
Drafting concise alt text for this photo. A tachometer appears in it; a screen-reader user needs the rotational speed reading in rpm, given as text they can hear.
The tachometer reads 2750 rpm
